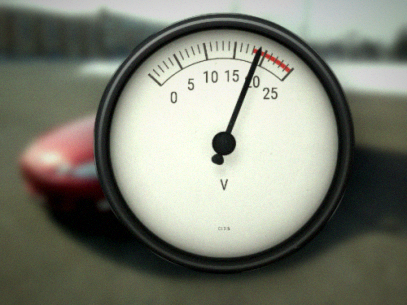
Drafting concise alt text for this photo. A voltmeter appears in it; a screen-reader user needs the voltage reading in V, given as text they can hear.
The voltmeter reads 19 V
